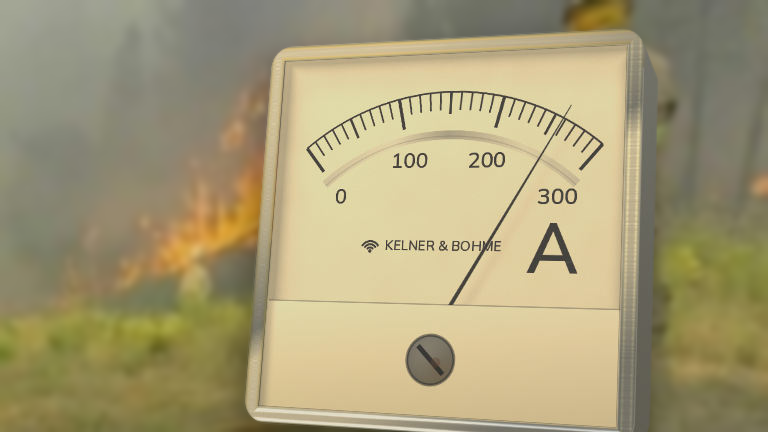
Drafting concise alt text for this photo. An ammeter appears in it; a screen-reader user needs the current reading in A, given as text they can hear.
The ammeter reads 260 A
